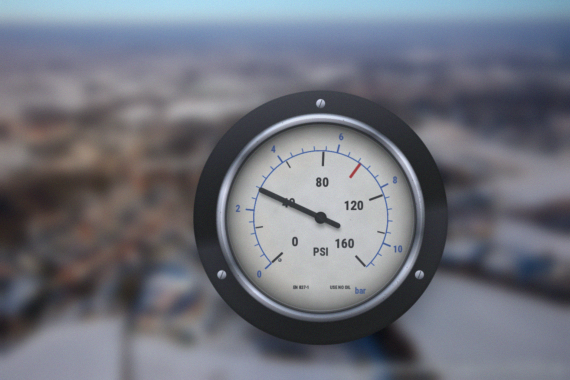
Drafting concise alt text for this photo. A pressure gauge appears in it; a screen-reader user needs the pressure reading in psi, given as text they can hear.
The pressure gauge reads 40 psi
